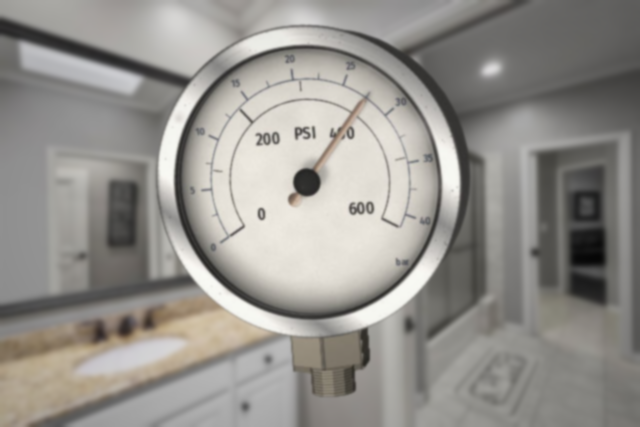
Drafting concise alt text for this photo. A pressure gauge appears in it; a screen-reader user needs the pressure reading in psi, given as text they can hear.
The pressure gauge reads 400 psi
